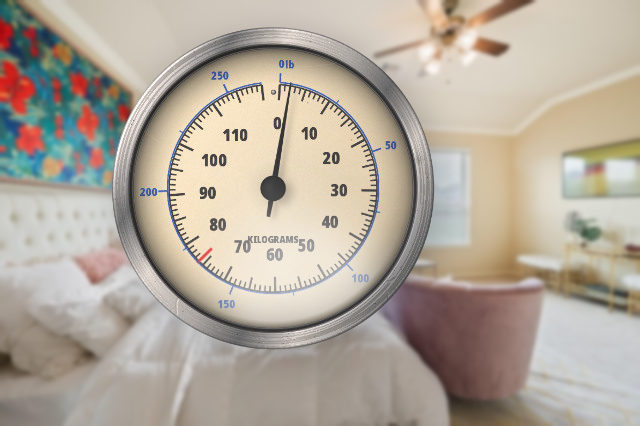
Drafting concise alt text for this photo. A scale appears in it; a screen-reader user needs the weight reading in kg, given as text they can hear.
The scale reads 2 kg
